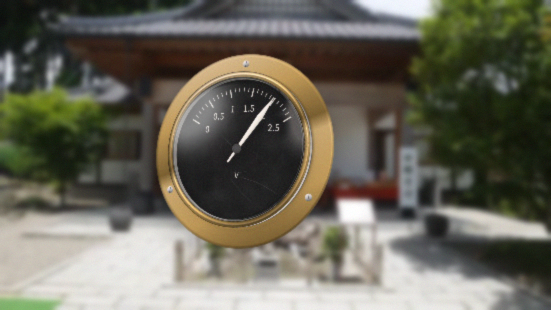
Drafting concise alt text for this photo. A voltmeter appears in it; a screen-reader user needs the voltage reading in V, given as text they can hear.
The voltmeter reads 2 V
